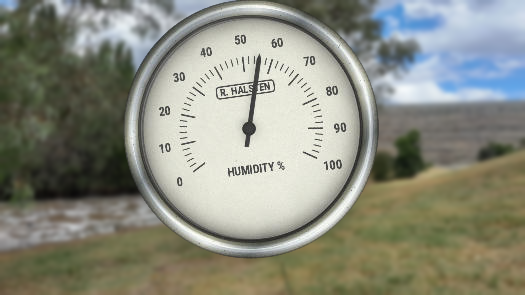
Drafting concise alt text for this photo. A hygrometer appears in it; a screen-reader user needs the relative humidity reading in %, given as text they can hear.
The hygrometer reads 56 %
